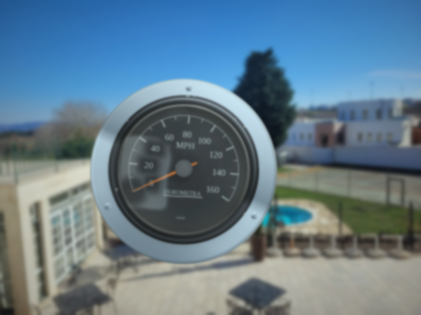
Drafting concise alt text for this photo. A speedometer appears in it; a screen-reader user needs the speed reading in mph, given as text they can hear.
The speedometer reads 0 mph
